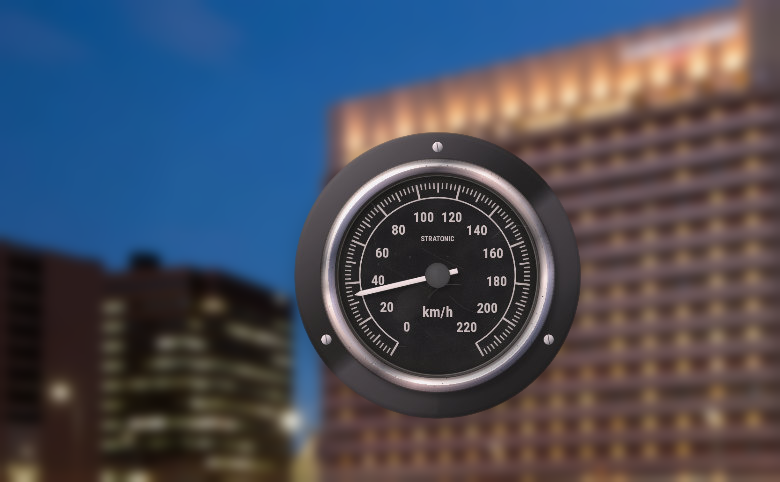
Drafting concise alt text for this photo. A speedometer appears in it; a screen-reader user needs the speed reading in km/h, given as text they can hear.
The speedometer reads 34 km/h
